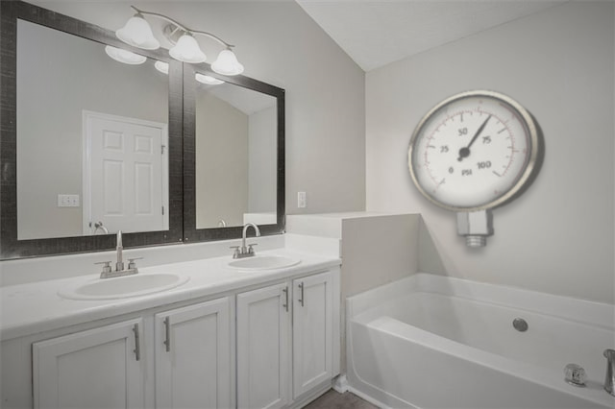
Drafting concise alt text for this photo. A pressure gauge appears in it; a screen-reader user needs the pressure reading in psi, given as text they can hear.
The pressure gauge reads 65 psi
